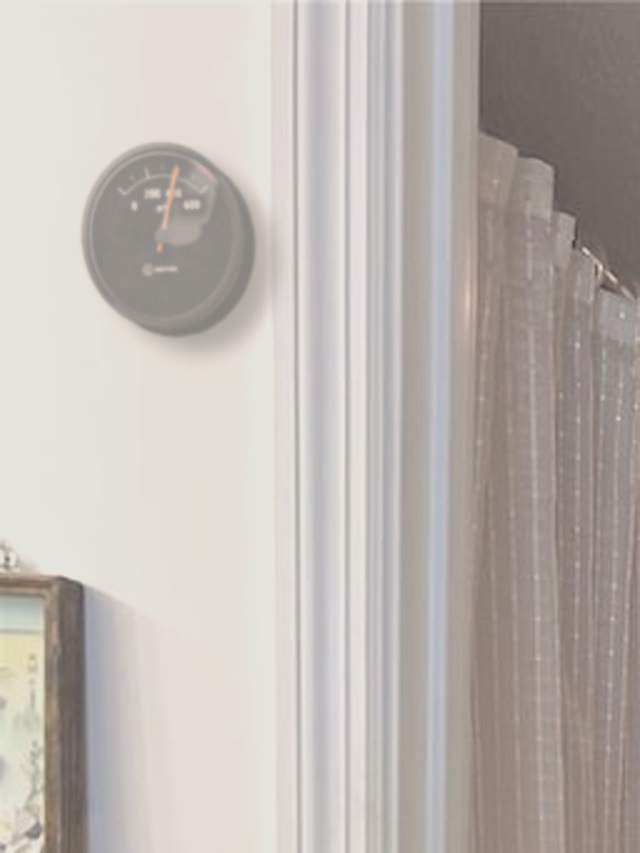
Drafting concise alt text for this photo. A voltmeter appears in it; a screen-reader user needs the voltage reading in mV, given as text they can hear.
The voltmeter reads 400 mV
